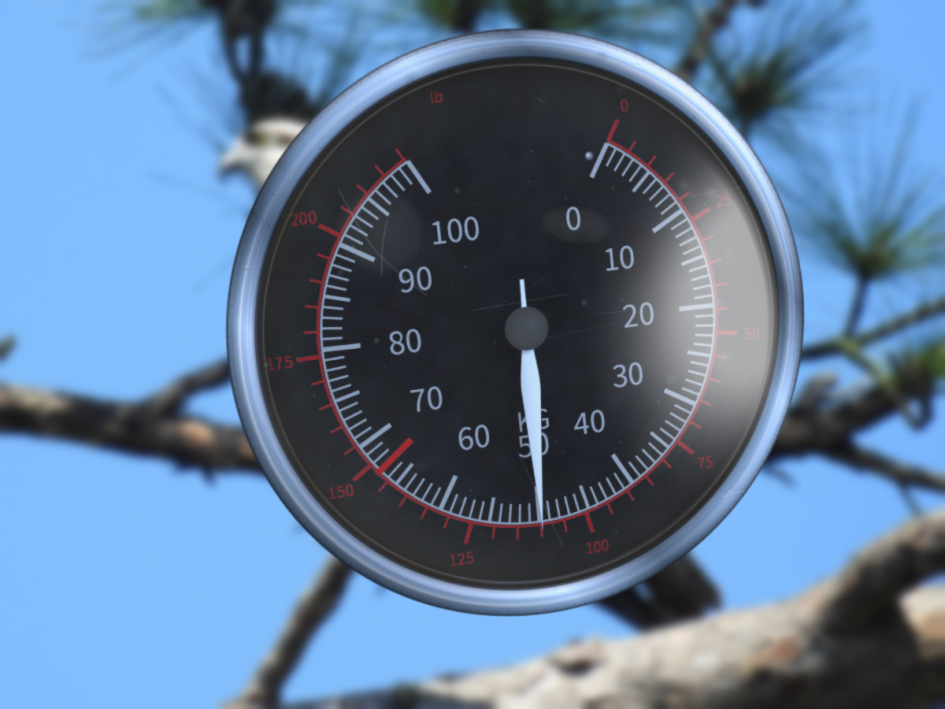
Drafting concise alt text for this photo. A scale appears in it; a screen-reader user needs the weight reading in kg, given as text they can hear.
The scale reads 50 kg
